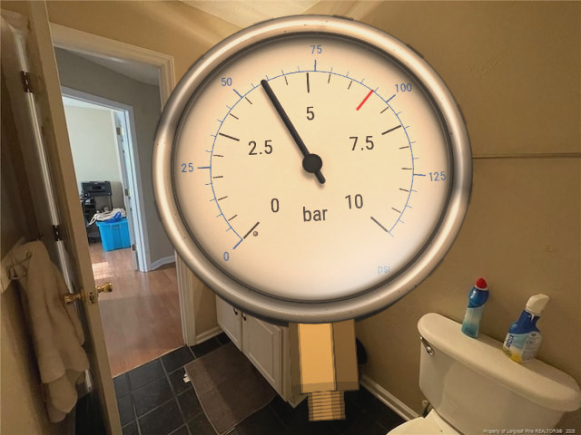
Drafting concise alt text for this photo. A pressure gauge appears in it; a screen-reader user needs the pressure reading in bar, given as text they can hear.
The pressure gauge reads 4 bar
